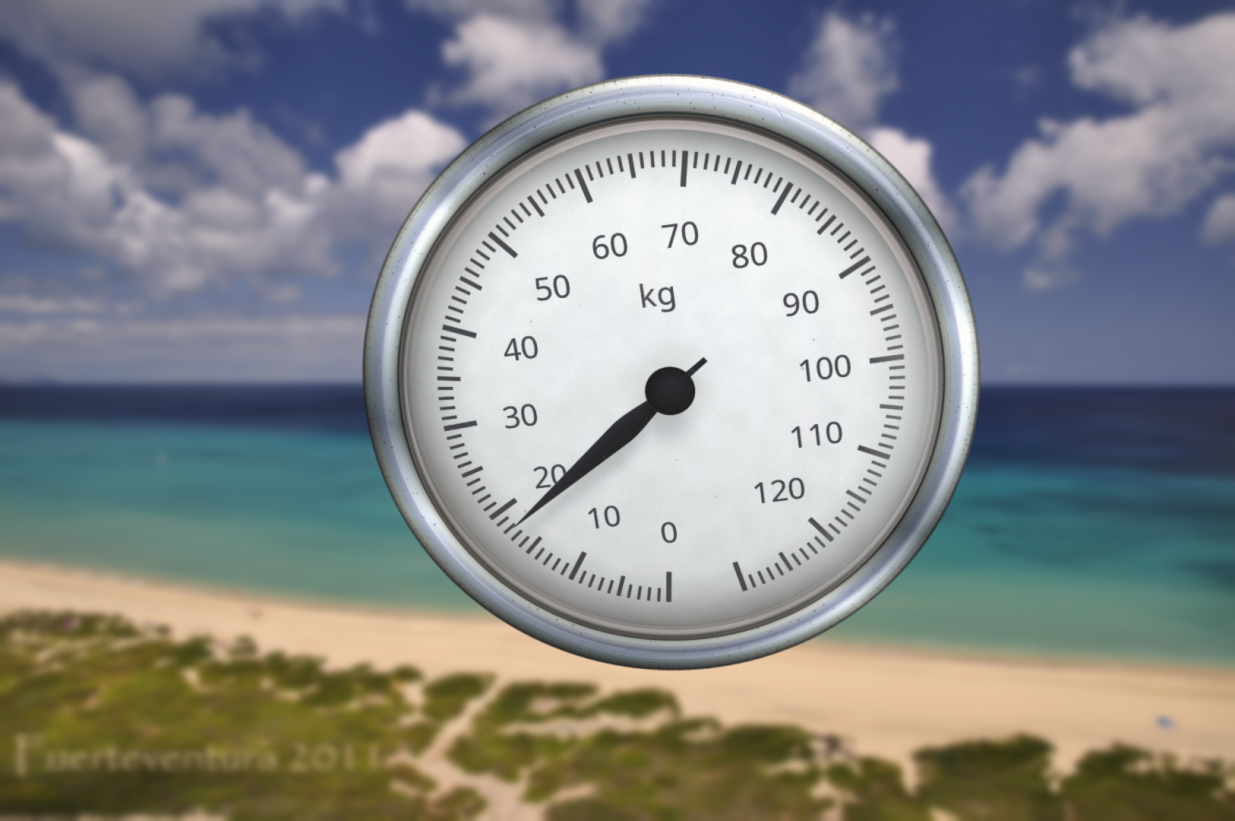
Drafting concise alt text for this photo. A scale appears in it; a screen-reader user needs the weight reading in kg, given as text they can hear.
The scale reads 18 kg
